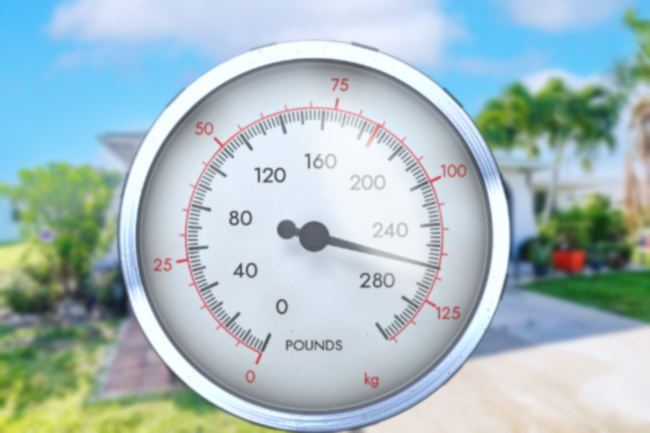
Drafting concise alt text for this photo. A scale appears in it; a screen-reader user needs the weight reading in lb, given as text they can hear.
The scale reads 260 lb
